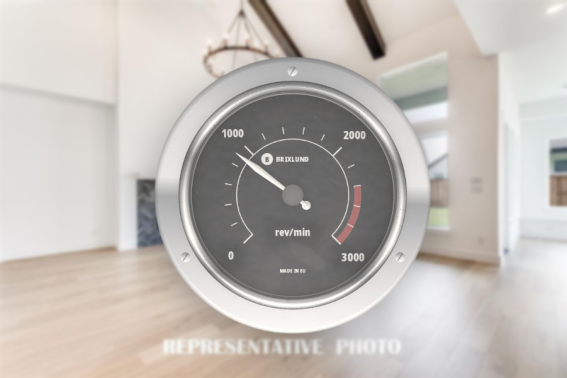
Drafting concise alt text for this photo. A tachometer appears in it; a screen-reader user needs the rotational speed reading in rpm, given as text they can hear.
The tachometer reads 900 rpm
